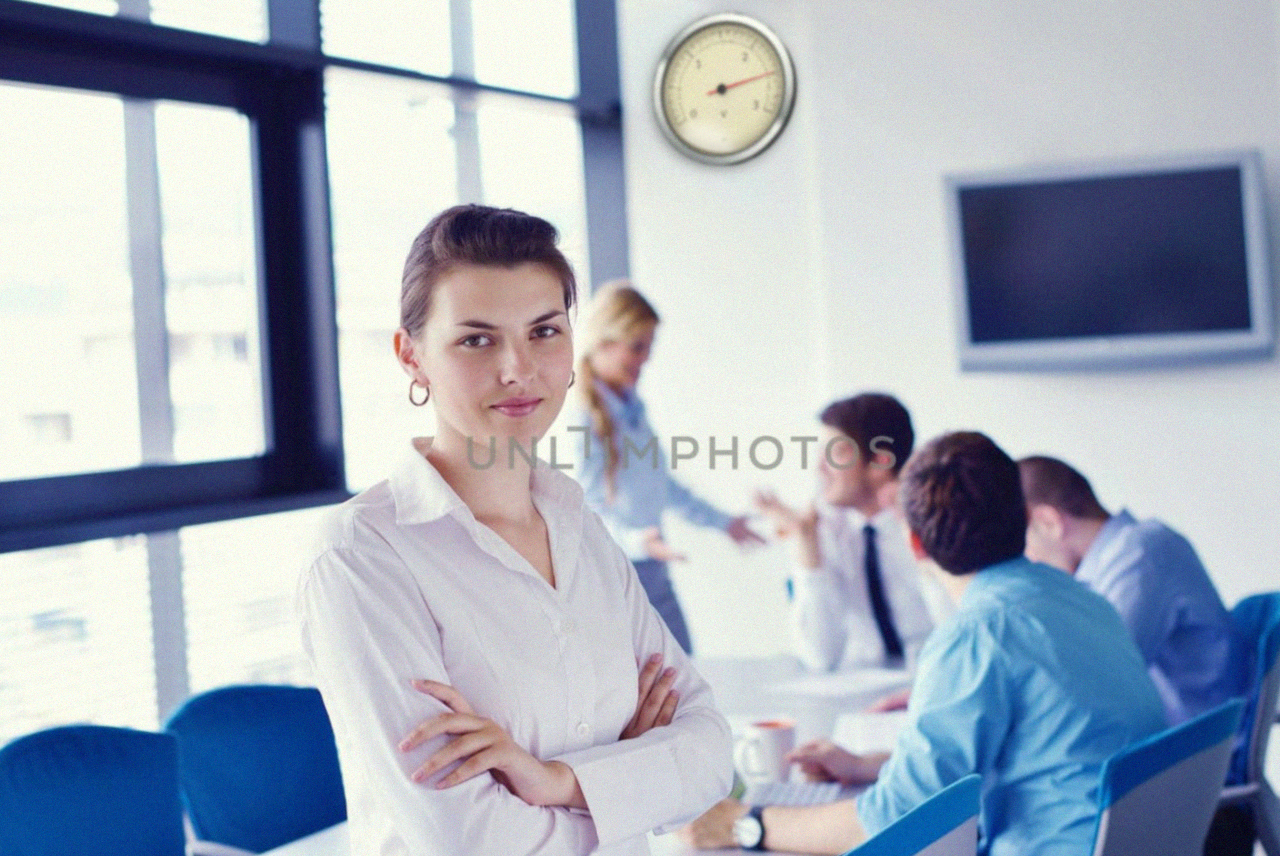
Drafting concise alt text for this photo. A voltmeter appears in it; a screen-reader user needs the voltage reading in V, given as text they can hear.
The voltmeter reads 2.5 V
